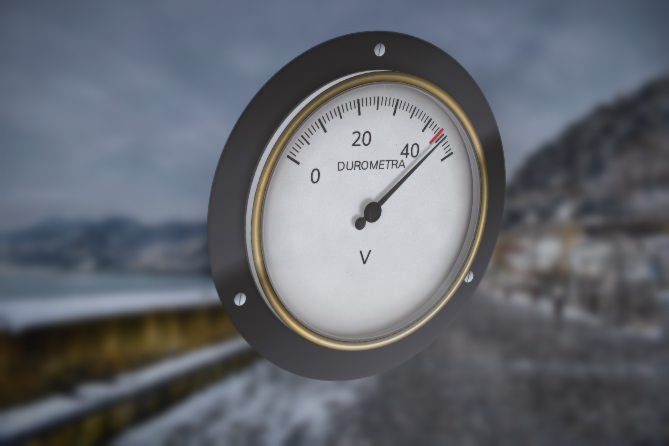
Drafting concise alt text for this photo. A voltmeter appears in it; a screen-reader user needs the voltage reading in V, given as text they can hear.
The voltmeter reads 45 V
